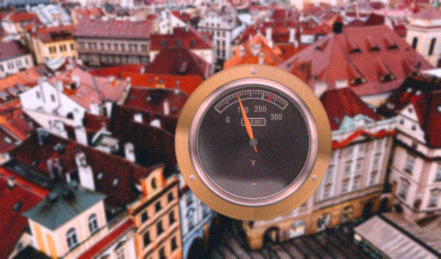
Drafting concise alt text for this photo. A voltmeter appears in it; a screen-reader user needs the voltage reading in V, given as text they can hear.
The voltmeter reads 100 V
